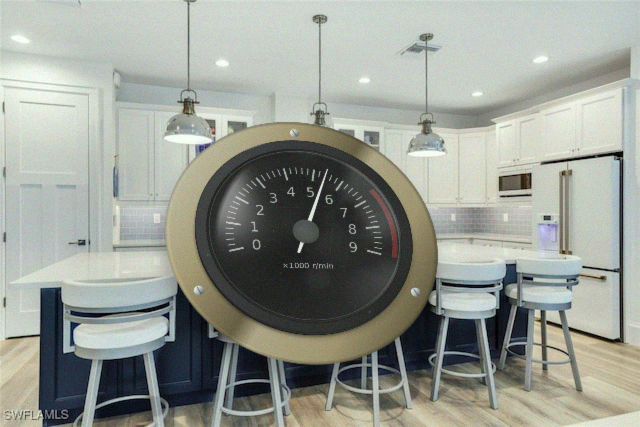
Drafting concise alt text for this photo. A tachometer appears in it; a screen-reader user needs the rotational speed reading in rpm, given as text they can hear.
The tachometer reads 5400 rpm
